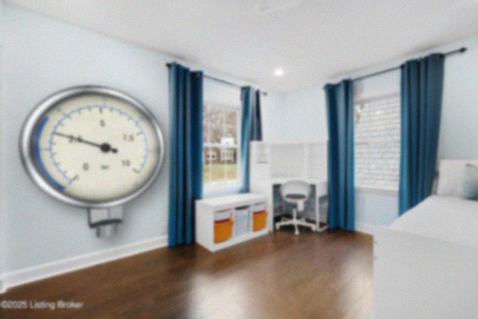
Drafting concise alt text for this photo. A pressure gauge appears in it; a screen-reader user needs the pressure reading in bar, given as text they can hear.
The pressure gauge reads 2.5 bar
